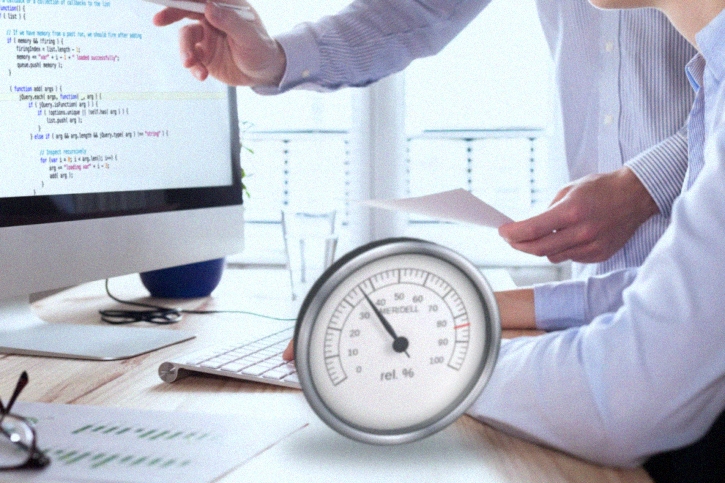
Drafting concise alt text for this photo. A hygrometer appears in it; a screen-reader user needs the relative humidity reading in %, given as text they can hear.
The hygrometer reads 36 %
